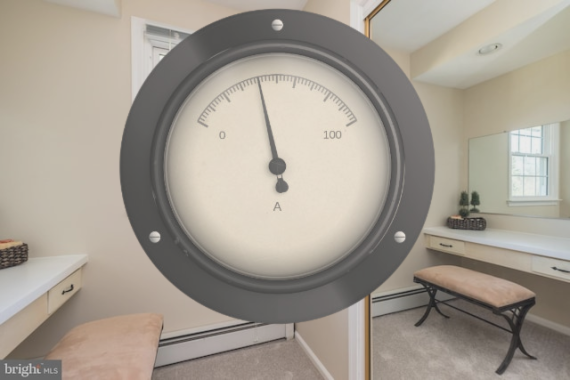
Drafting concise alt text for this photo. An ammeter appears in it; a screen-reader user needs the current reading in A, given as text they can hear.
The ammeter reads 40 A
